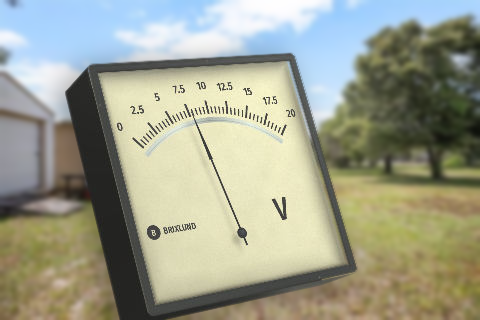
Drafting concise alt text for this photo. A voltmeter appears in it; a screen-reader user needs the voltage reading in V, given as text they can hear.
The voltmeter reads 7.5 V
